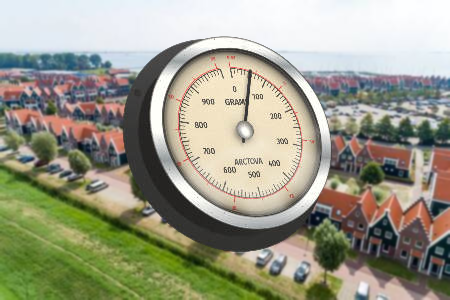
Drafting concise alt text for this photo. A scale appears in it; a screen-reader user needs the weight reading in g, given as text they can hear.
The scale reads 50 g
